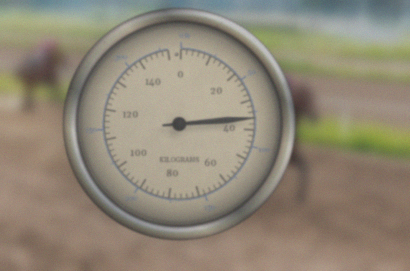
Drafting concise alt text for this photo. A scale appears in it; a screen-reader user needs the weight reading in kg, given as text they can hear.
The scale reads 36 kg
